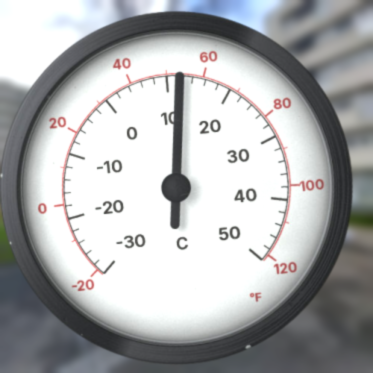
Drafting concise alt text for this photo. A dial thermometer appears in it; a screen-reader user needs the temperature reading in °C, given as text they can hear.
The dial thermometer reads 12 °C
